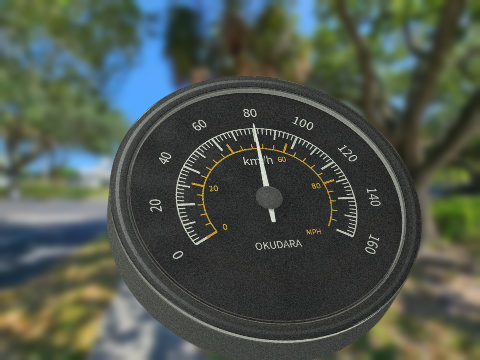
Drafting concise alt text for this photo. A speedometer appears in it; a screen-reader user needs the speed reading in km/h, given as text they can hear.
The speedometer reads 80 km/h
